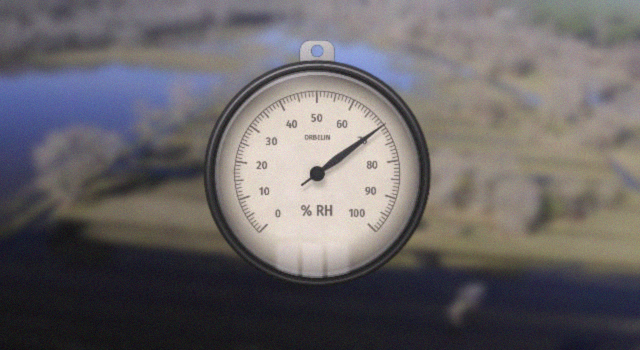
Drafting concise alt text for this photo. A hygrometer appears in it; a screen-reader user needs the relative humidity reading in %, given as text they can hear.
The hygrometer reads 70 %
